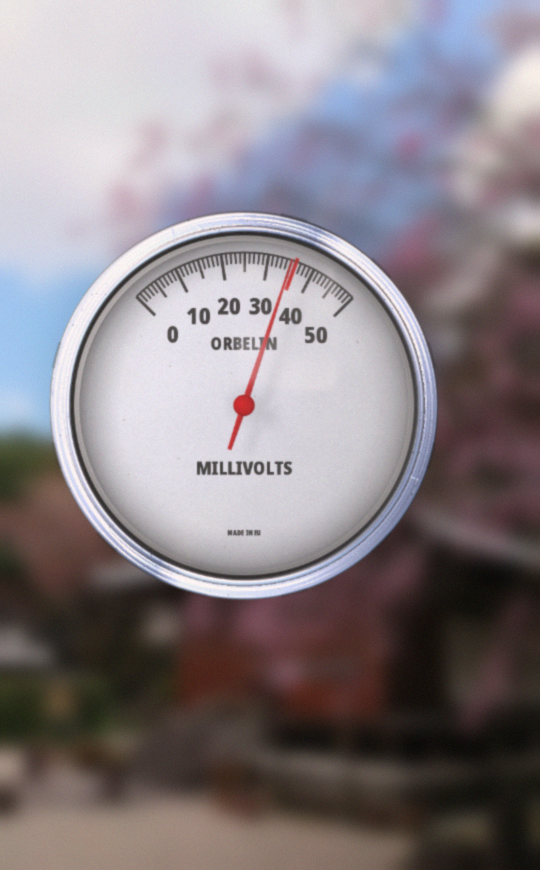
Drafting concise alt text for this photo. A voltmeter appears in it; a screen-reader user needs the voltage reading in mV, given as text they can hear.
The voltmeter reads 35 mV
